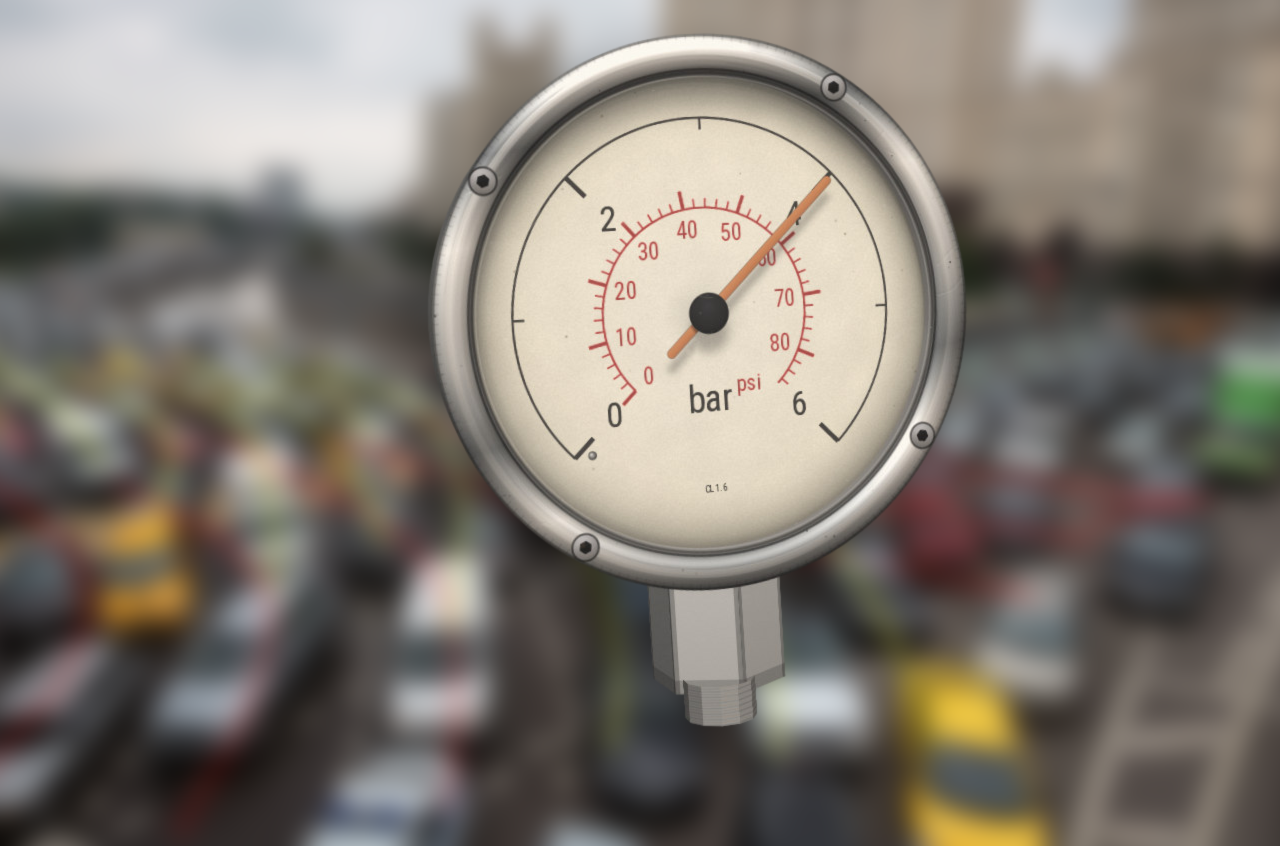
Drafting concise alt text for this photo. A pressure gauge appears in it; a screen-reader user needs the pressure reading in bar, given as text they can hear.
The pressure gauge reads 4 bar
